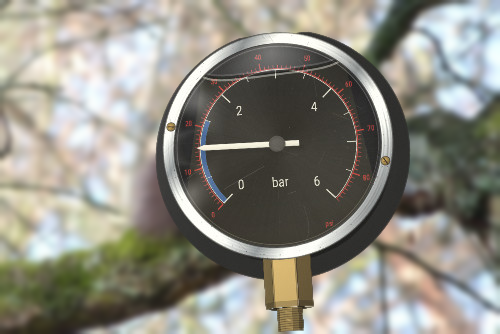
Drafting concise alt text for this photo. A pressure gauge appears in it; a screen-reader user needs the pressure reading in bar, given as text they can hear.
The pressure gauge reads 1 bar
